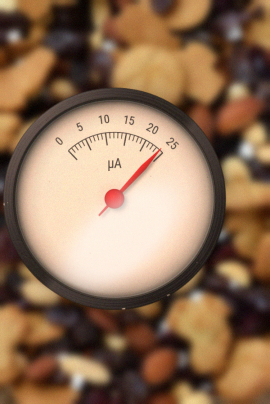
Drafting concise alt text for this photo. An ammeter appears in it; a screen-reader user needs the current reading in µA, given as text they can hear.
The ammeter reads 24 µA
